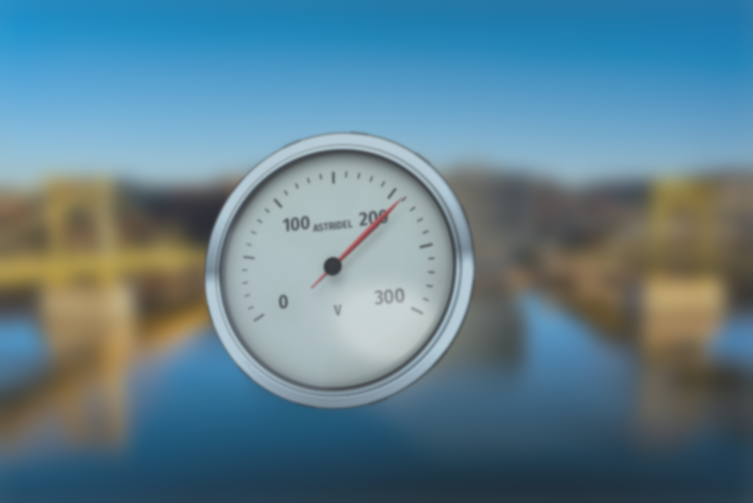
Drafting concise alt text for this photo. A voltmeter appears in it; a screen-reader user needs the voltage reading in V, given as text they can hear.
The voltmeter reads 210 V
